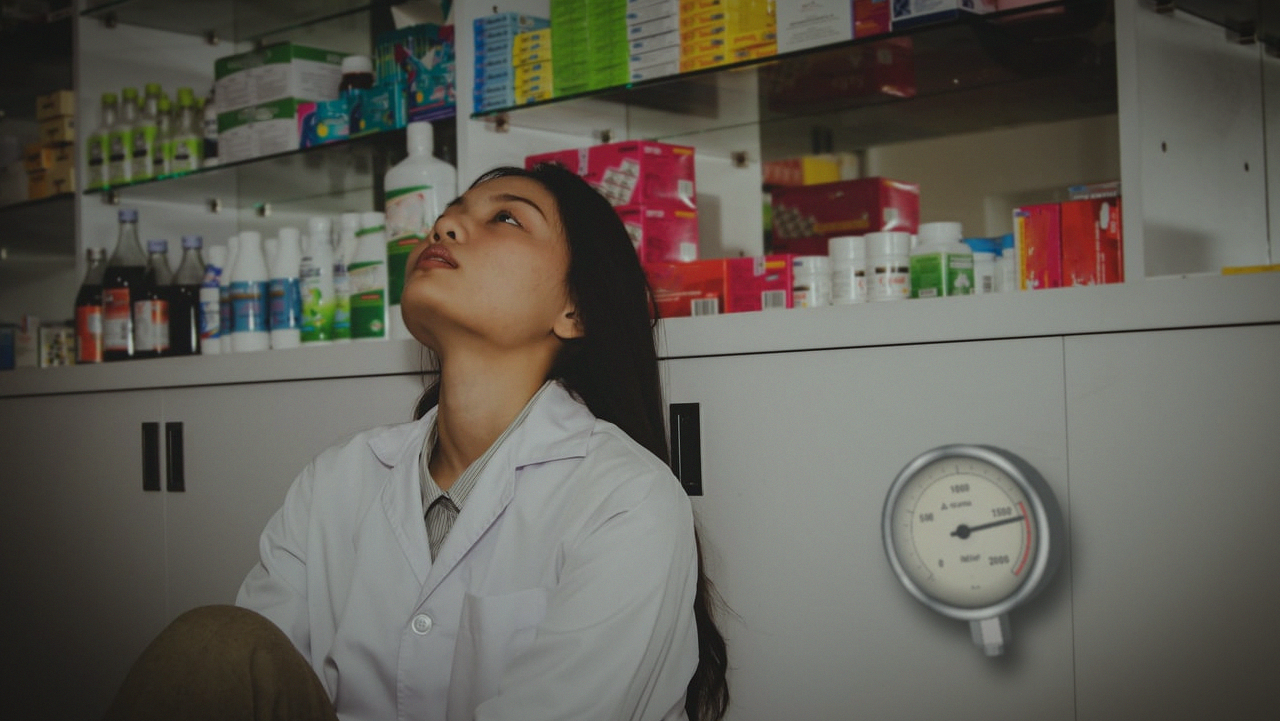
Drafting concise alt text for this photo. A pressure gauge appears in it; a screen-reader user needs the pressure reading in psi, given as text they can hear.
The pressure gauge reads 1600 psi
